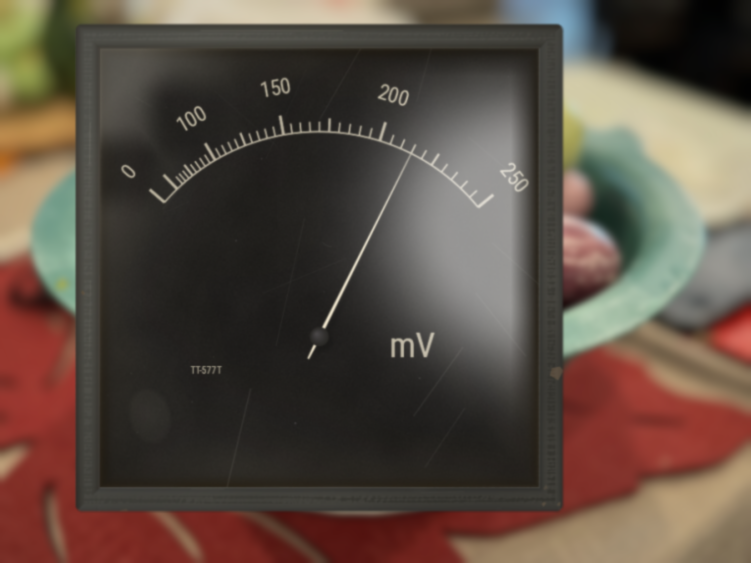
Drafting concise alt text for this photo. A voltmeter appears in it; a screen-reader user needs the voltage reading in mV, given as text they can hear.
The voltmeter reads 215 mV
